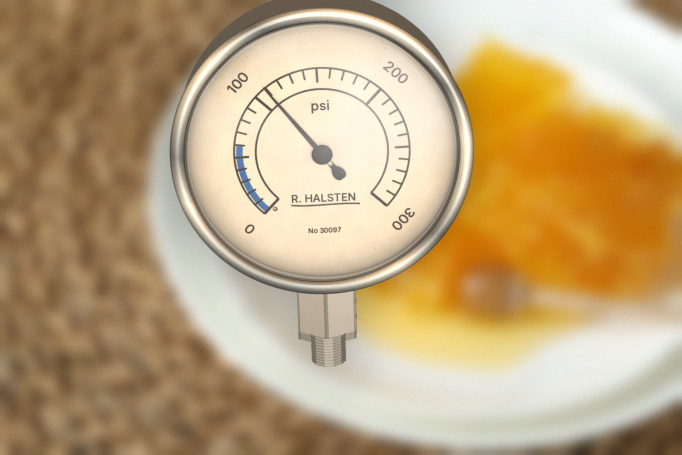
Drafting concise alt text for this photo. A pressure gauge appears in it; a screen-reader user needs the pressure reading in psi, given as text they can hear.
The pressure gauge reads 110 psi
